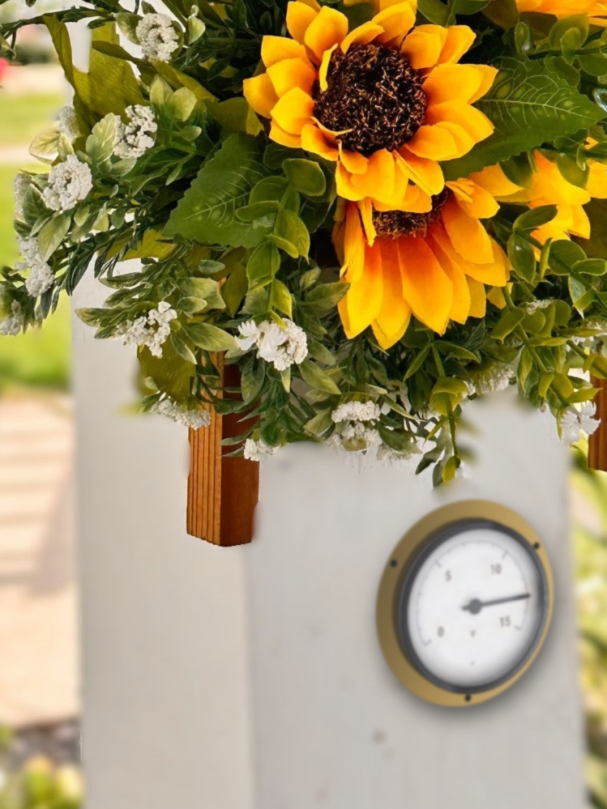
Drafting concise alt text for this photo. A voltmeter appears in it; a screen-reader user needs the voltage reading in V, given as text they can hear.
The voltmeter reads 13 V
